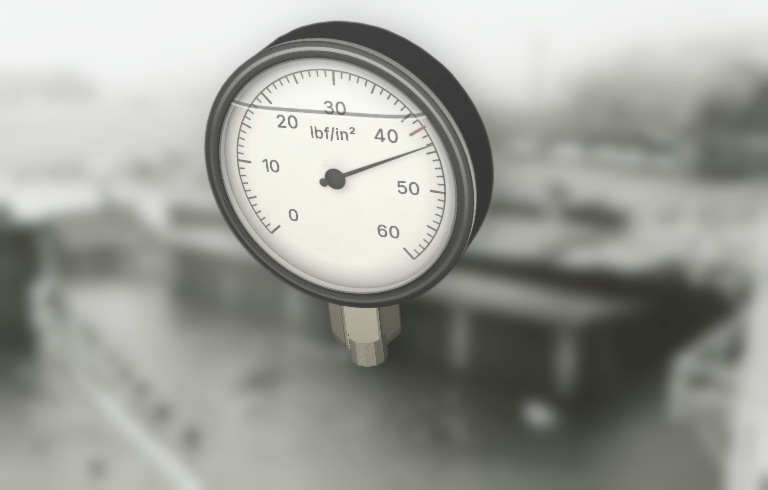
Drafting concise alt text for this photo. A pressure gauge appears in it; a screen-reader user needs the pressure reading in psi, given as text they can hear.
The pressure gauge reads 44 psi
